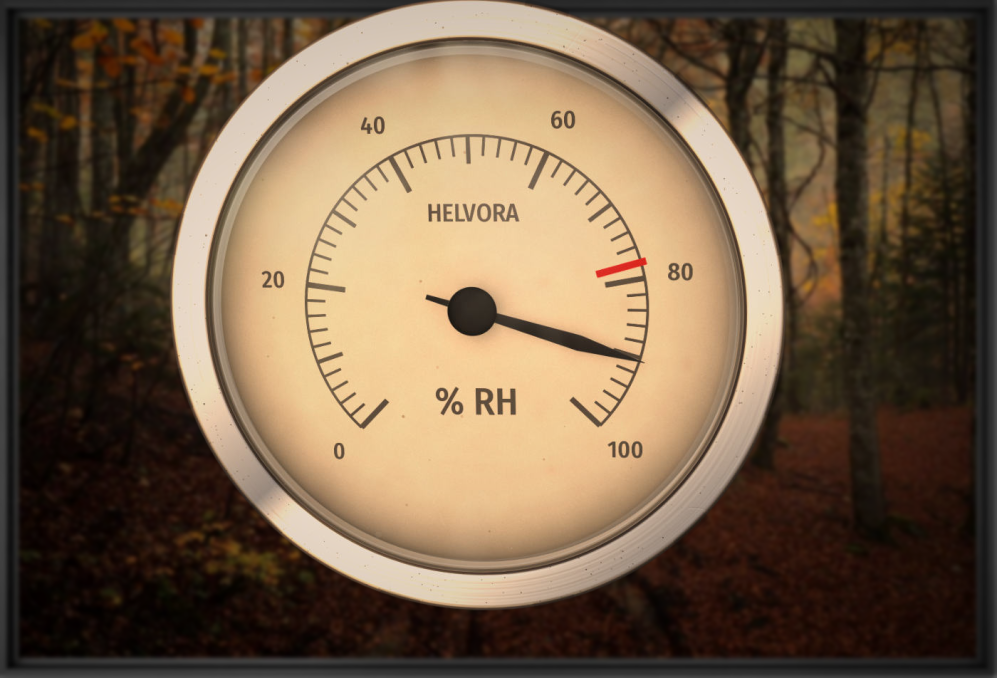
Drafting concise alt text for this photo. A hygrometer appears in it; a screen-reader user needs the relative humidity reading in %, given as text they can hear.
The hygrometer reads 90 %
